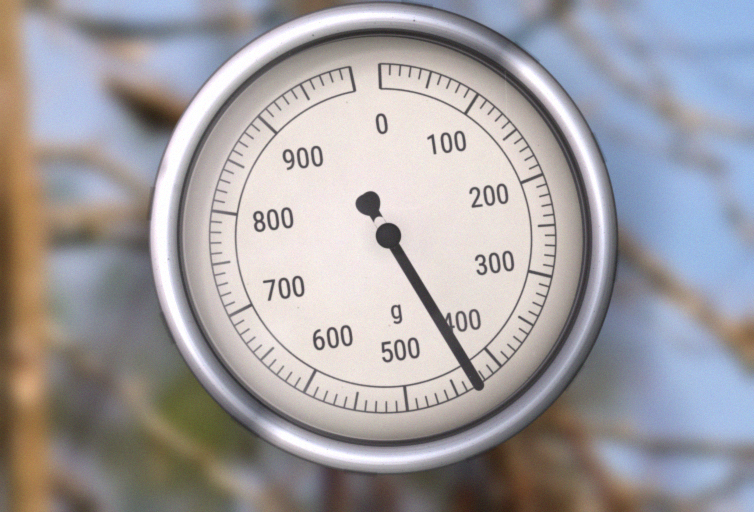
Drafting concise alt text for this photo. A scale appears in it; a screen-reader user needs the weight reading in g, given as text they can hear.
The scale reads 430 g
